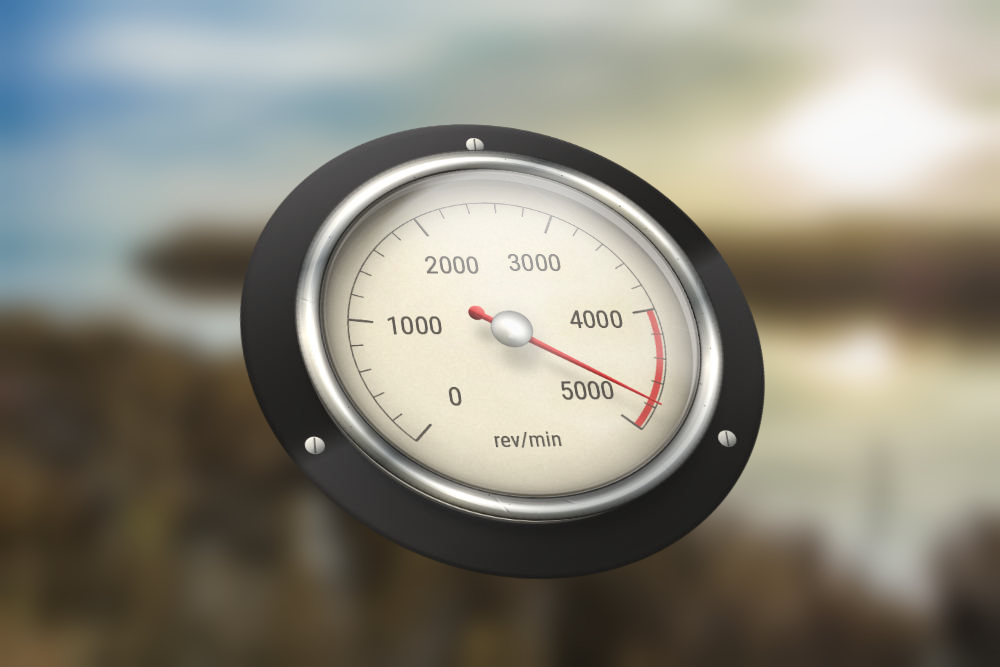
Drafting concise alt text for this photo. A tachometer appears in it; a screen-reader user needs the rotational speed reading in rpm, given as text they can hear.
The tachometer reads 4800 rpm
